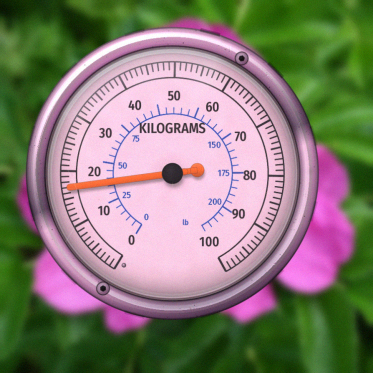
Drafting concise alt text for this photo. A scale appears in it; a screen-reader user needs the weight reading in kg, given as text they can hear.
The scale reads 17 kg
